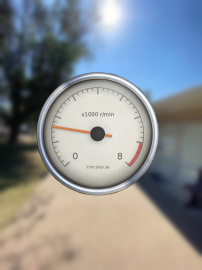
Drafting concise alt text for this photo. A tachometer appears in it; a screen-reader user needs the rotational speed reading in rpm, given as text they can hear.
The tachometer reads 1600 rpm
